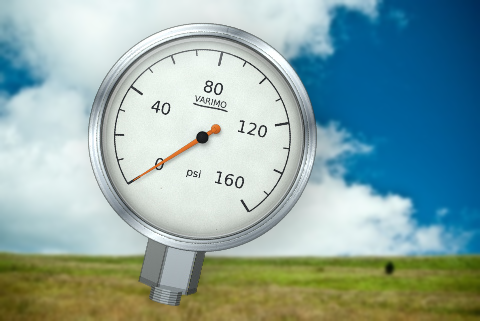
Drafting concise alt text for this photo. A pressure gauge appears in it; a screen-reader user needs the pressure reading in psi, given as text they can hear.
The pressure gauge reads 0 psi
